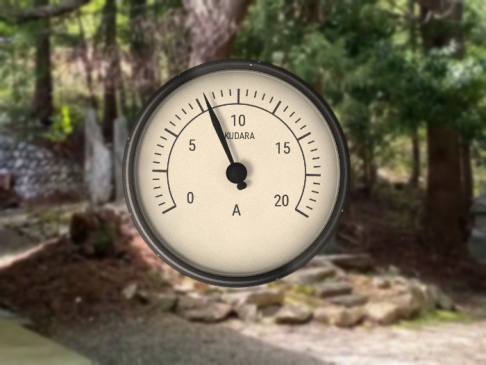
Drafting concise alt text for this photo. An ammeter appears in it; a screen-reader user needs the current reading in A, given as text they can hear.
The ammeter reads 8 A
